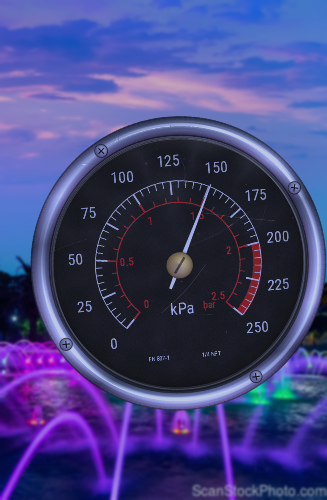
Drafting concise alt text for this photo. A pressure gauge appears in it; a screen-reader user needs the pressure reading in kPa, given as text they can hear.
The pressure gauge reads 150 kPa
